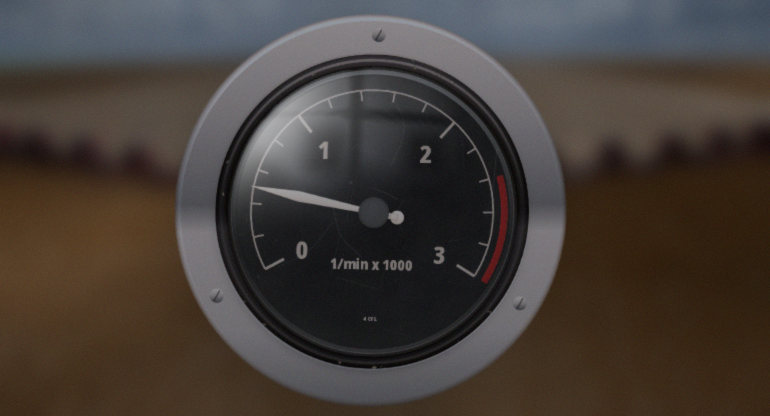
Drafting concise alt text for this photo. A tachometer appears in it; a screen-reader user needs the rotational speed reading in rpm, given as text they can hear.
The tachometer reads 500 rpm
